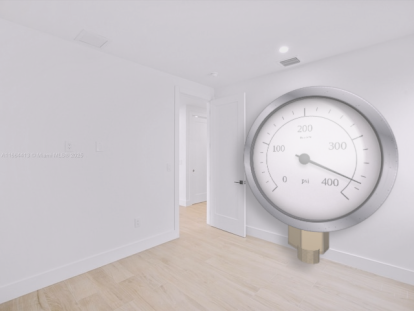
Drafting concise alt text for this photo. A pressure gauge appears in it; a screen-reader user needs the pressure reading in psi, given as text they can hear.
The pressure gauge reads 370 psi
